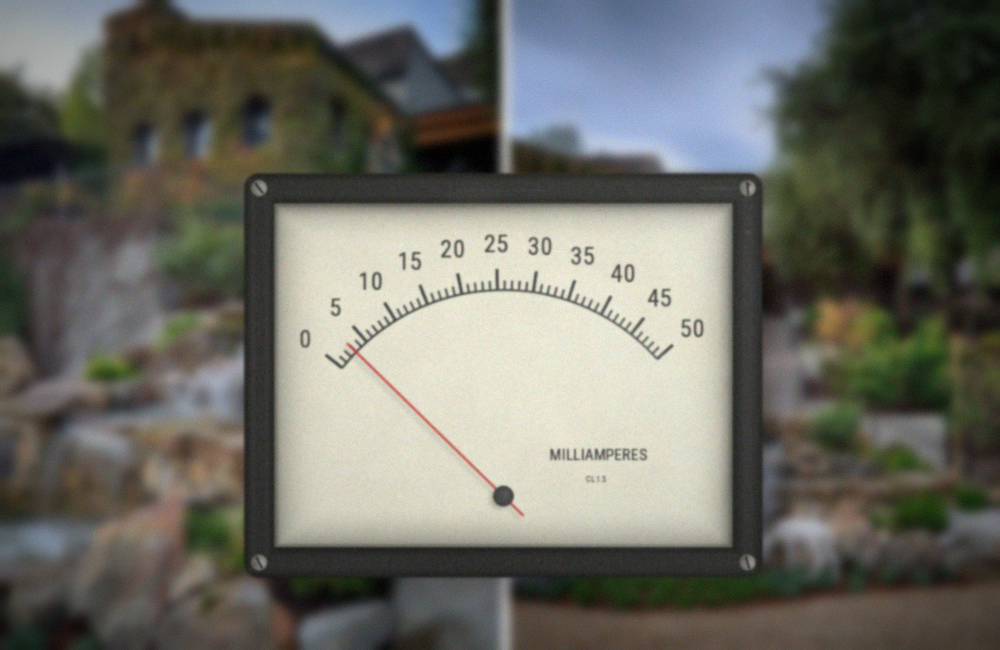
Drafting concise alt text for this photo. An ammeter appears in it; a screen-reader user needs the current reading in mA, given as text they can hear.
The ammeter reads 3 mA
